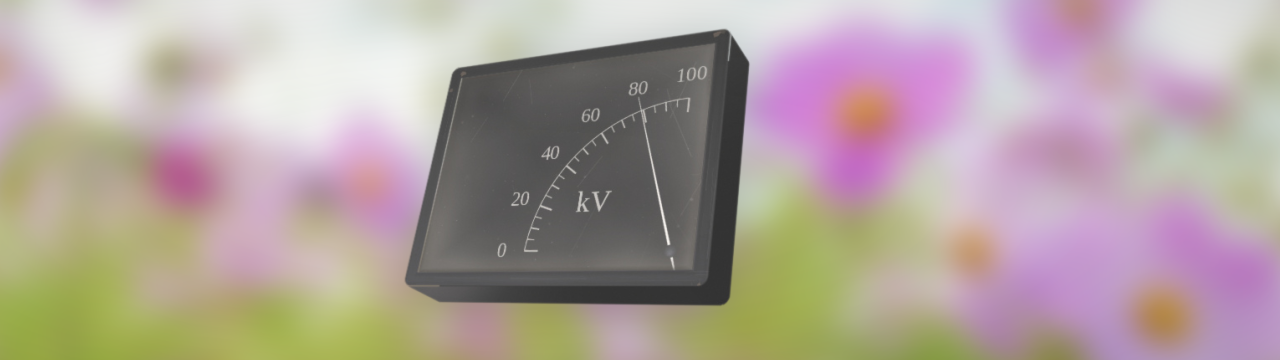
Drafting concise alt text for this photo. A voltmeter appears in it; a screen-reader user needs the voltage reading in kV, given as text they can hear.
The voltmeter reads 80 kV
